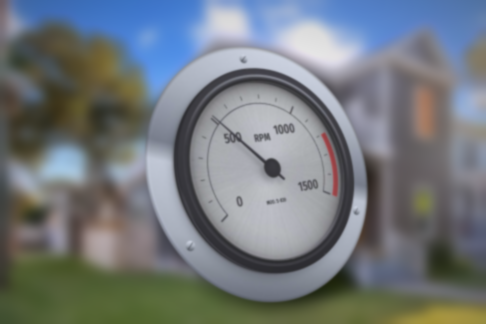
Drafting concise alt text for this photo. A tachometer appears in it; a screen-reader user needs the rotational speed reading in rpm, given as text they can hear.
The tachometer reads 500 rpm
